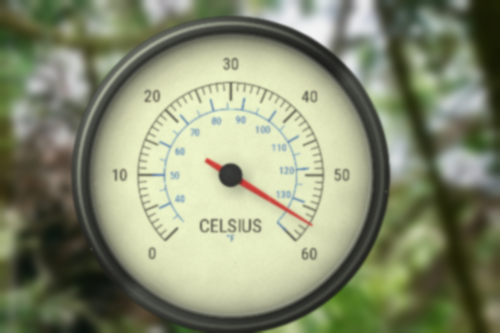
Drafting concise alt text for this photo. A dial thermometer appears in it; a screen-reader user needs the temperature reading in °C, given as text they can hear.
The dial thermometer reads 57 °C
